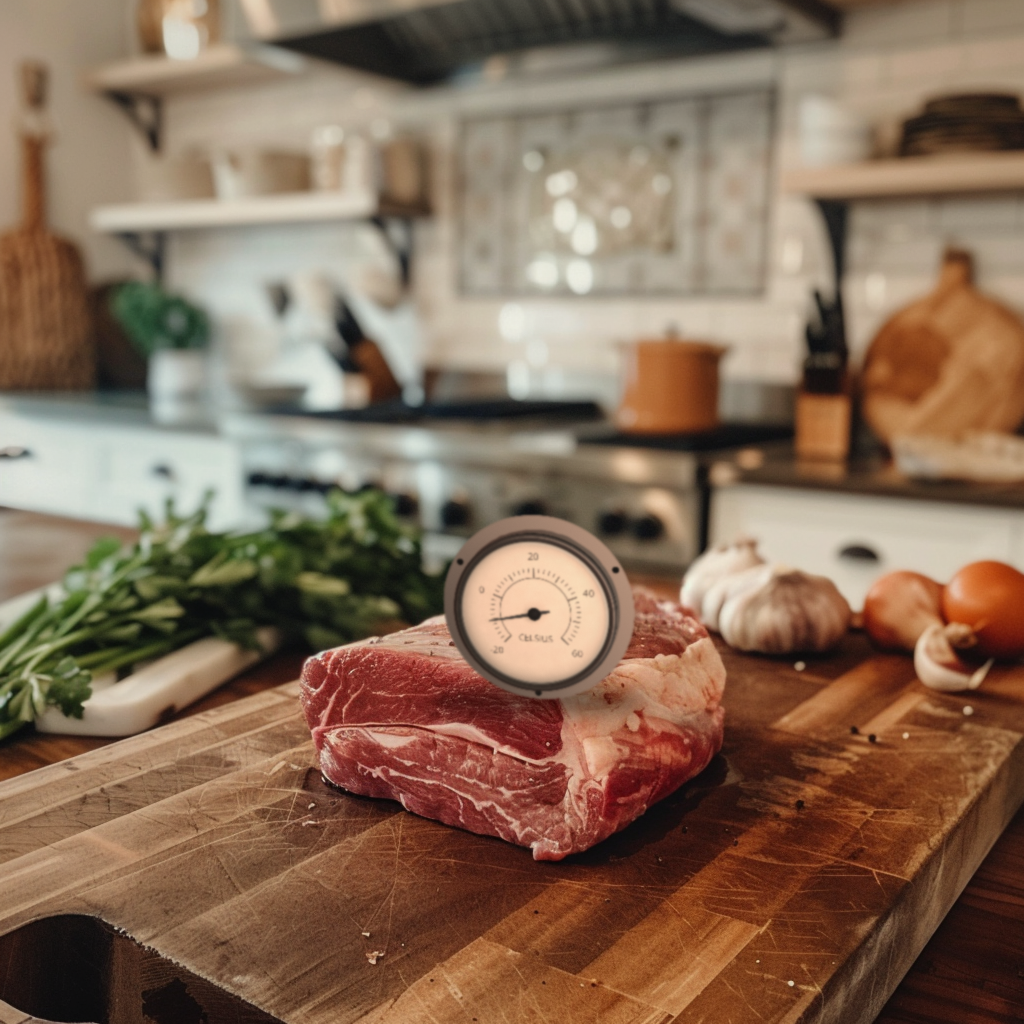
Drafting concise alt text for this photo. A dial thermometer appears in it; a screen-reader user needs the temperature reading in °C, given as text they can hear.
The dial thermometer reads -10 °C
